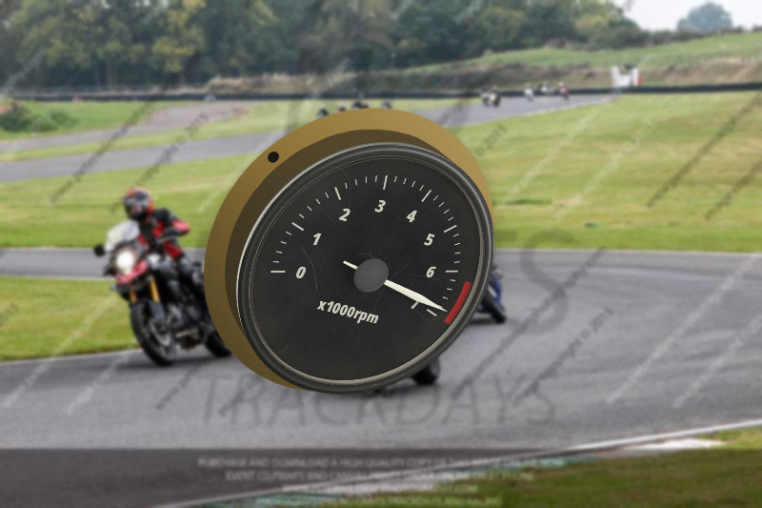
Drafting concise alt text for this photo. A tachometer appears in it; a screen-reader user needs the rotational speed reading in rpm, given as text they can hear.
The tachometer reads 6800 rpm
